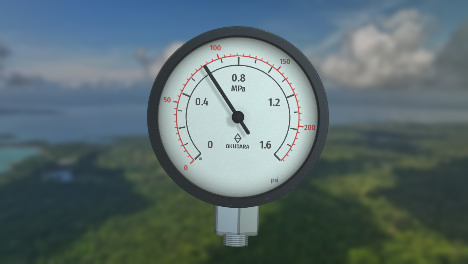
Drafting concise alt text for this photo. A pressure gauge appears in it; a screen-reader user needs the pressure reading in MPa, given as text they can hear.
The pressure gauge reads 0.6 MPa
